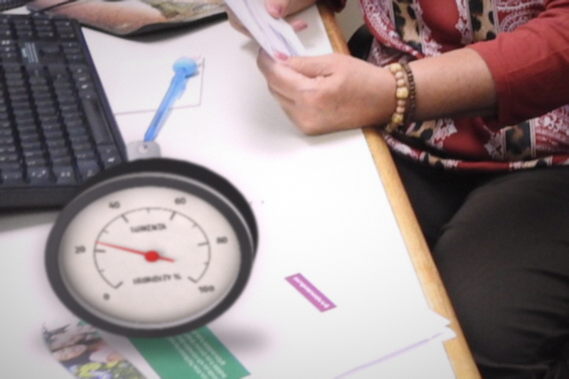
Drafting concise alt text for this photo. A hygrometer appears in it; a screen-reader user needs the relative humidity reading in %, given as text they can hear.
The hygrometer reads 25 %
